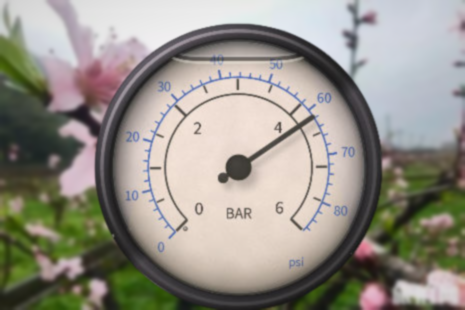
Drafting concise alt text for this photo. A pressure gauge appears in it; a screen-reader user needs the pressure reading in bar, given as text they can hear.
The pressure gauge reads 4.25 bar
